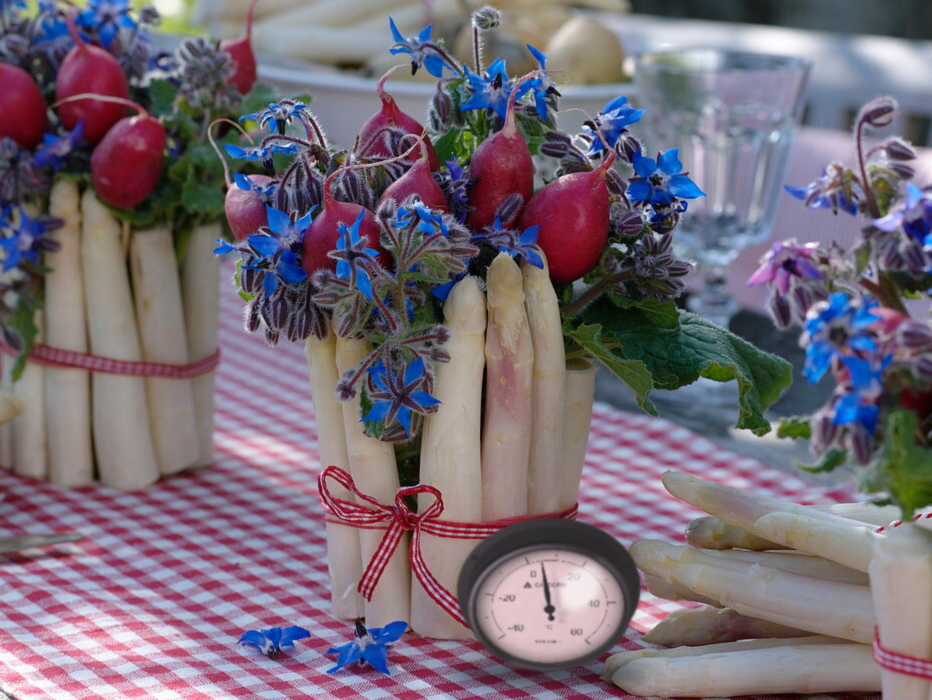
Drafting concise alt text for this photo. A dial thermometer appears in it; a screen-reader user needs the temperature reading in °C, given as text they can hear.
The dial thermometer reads 5 °C
